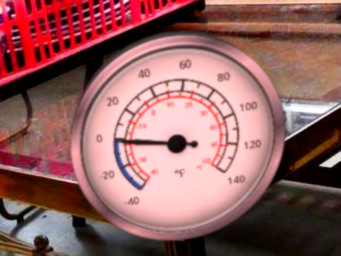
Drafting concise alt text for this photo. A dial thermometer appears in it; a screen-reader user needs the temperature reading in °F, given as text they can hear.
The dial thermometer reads 0 °F
